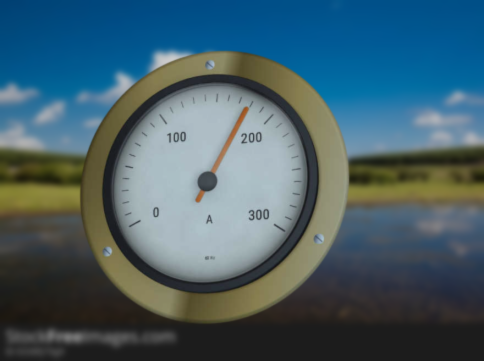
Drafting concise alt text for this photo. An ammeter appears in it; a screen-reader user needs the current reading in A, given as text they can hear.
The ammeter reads 180 A
